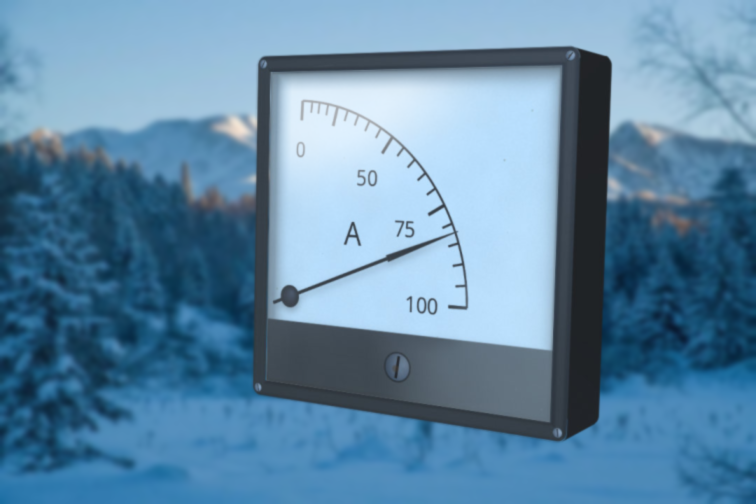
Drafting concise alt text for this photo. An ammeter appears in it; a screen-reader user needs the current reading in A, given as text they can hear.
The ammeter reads 82.5 A
